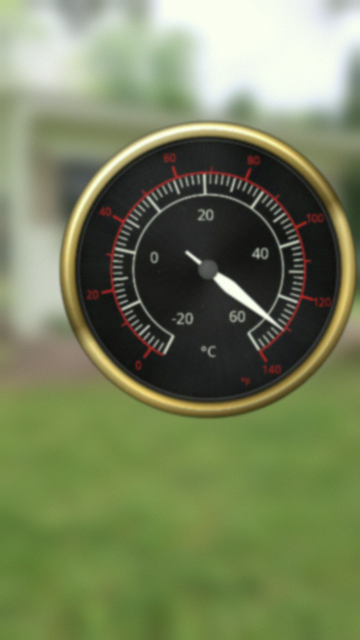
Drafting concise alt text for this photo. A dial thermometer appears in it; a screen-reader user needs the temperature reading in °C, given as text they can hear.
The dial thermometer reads 55 °C
